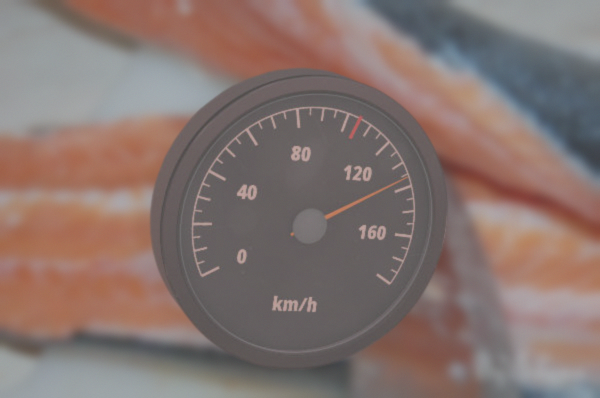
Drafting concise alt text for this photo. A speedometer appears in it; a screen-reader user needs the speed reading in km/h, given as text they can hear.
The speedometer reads 135 km/h
